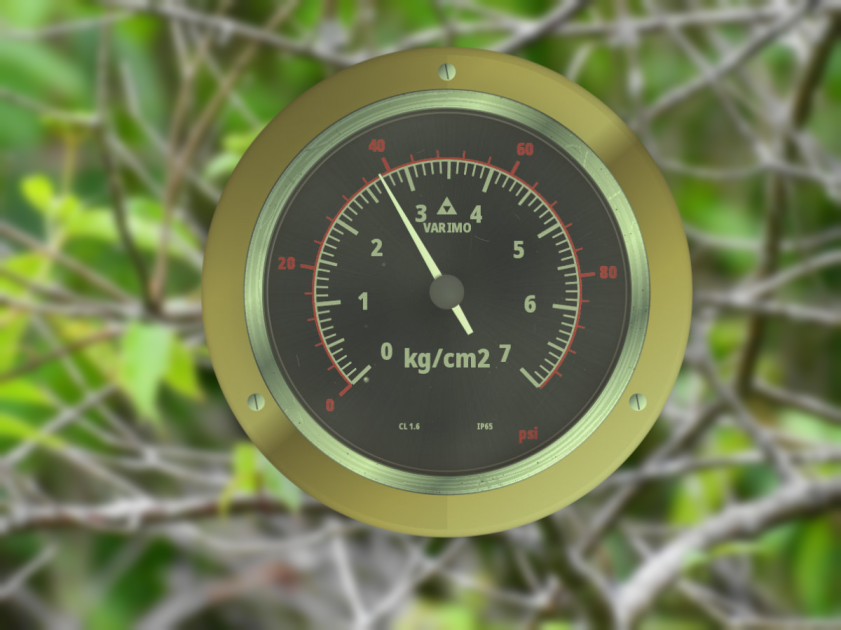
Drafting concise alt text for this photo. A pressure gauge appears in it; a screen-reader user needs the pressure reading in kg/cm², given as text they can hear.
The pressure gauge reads 2.7 kg/cm²
